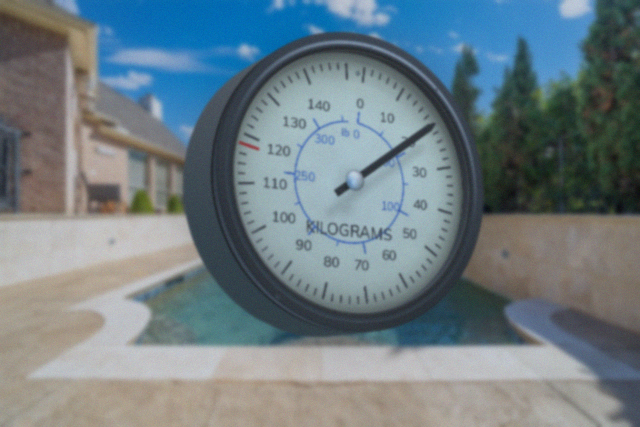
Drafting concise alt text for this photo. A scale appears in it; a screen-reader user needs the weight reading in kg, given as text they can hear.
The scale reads 20 kg
